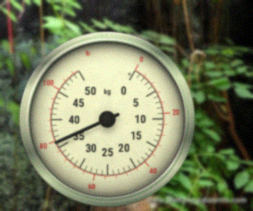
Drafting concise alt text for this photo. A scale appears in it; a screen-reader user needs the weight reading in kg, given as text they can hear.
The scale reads 36 kg
